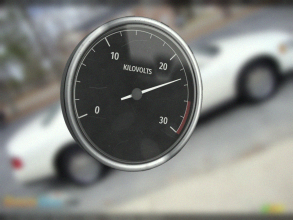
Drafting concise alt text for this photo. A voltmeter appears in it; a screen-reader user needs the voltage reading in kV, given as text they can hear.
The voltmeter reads 23 kV
